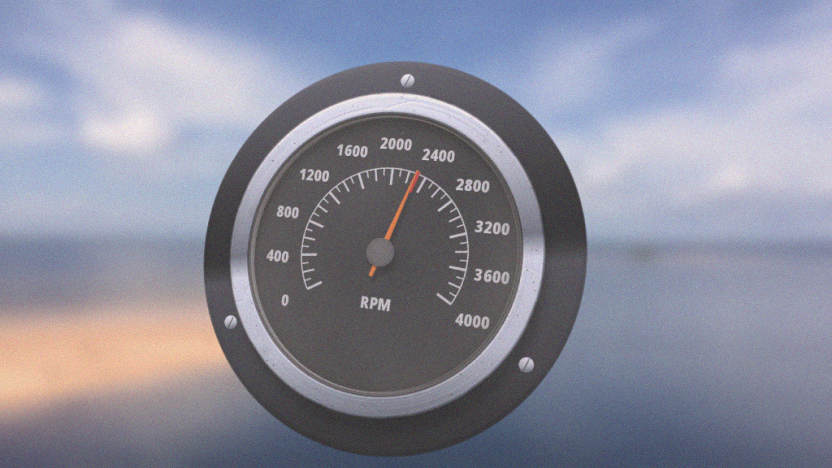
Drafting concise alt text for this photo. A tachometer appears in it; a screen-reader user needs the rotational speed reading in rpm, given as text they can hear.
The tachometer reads 2300 rpm
